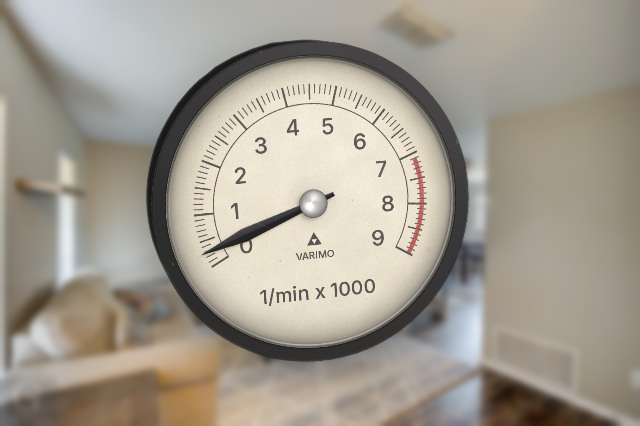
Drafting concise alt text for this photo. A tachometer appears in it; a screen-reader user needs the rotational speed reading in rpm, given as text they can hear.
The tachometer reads 300 rpm
